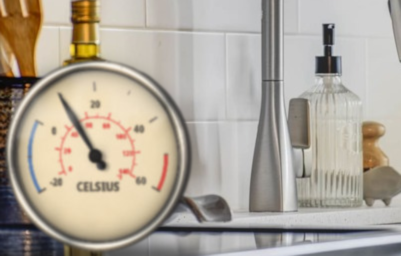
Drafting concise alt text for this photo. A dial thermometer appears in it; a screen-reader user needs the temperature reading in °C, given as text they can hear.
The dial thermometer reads 10 °C
